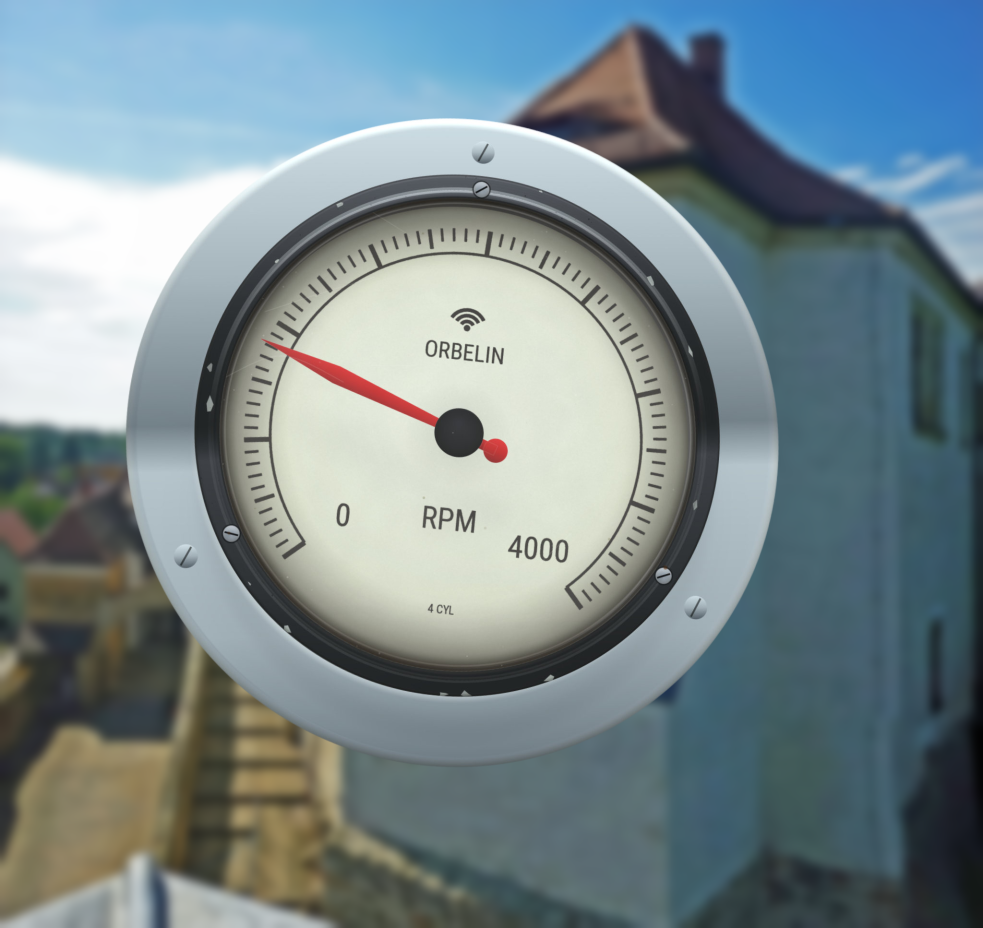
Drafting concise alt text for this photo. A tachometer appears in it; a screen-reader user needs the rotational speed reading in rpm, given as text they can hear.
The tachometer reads 900 rpm
